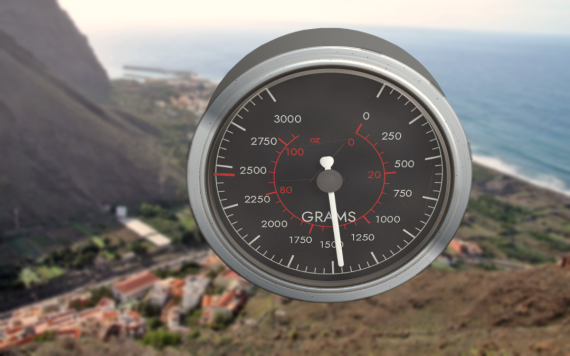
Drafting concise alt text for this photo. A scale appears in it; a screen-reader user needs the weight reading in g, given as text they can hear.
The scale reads 1450 g
